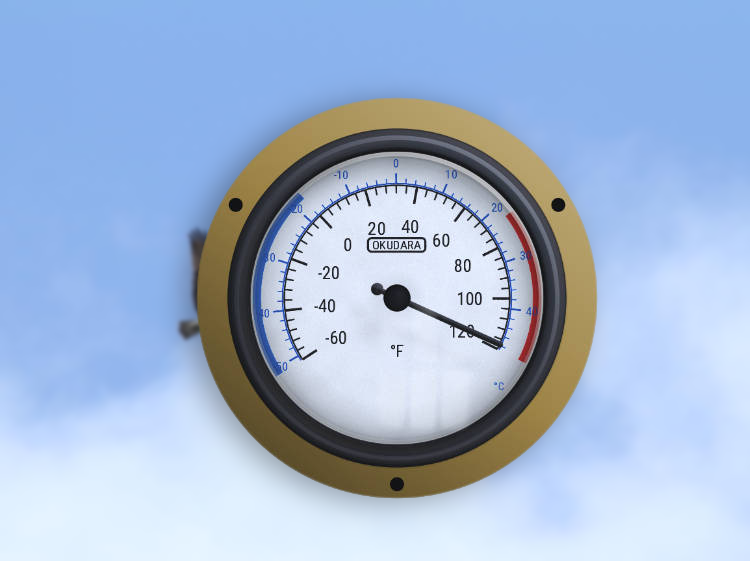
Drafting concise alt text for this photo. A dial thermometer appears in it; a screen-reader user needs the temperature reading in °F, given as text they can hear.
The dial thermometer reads 118 °F
